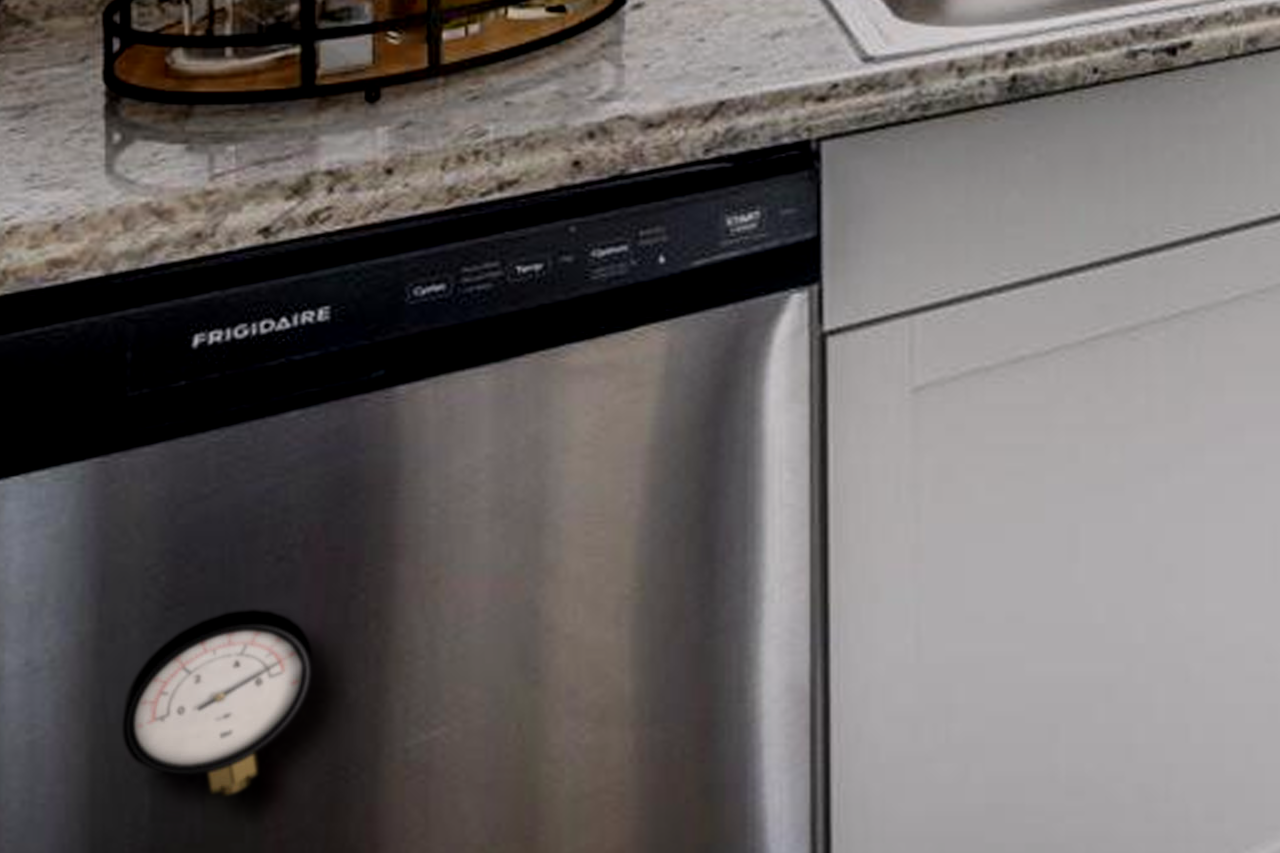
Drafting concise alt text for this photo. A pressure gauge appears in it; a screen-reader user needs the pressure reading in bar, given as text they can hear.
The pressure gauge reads 5.5 bar
